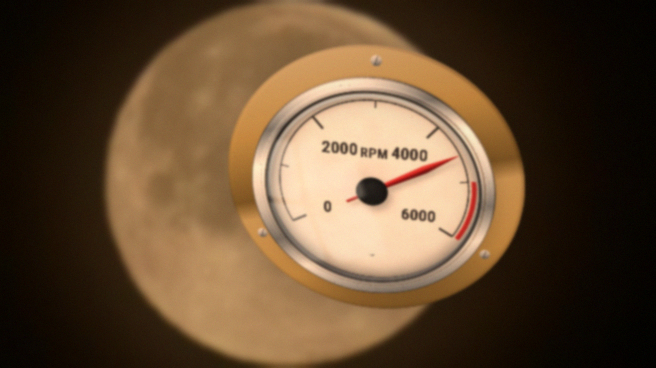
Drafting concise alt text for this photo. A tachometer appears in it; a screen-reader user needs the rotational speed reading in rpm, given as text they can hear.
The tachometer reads 4500 rpm
